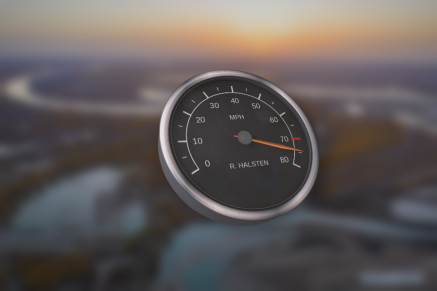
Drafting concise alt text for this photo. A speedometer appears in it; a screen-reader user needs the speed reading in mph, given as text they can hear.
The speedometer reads 75 mph
